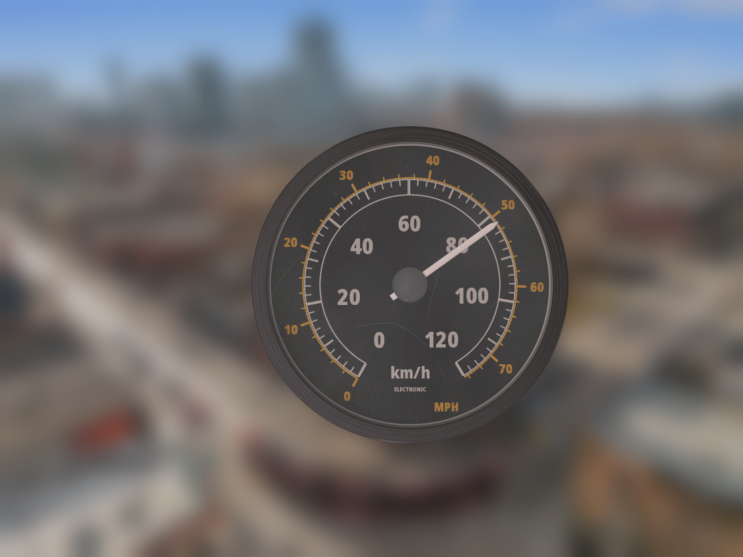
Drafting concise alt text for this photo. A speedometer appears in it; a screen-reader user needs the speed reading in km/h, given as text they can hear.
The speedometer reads 82 km/h
